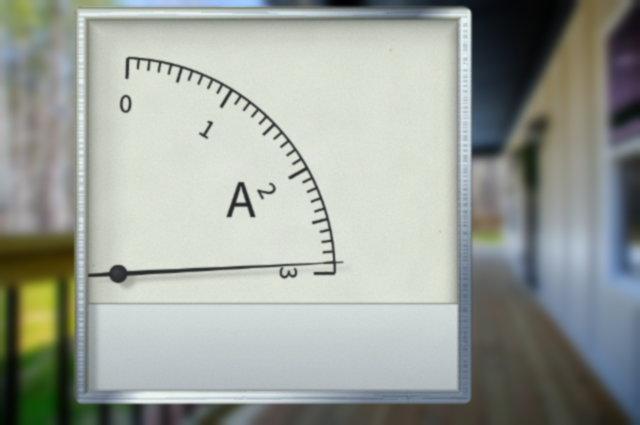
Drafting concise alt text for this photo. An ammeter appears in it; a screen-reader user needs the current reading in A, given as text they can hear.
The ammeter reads 2.9 A
